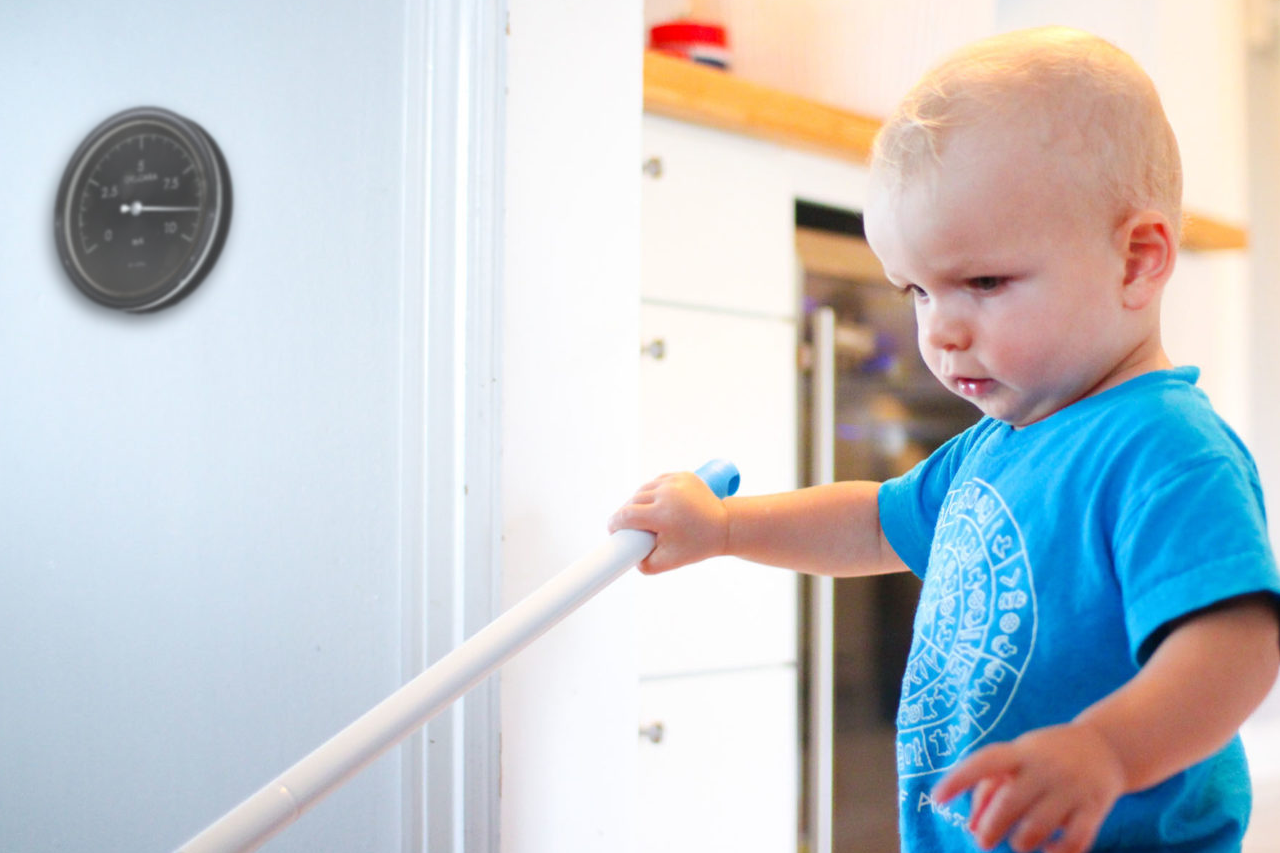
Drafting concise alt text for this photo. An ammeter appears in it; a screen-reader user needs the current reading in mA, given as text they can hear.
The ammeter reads 9 mA
